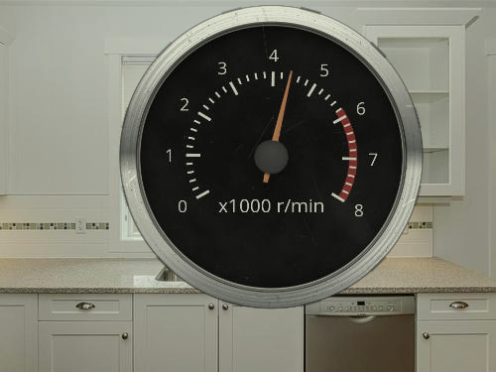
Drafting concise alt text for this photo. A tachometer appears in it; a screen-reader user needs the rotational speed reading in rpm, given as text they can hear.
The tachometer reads 4400 rpm
